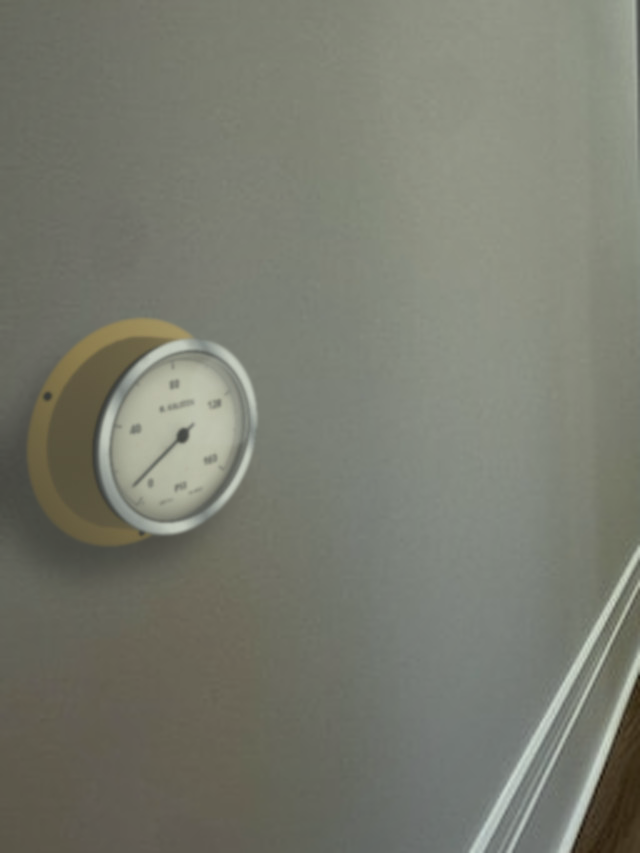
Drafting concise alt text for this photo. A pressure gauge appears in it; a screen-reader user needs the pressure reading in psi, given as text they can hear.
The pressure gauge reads 10 psi
